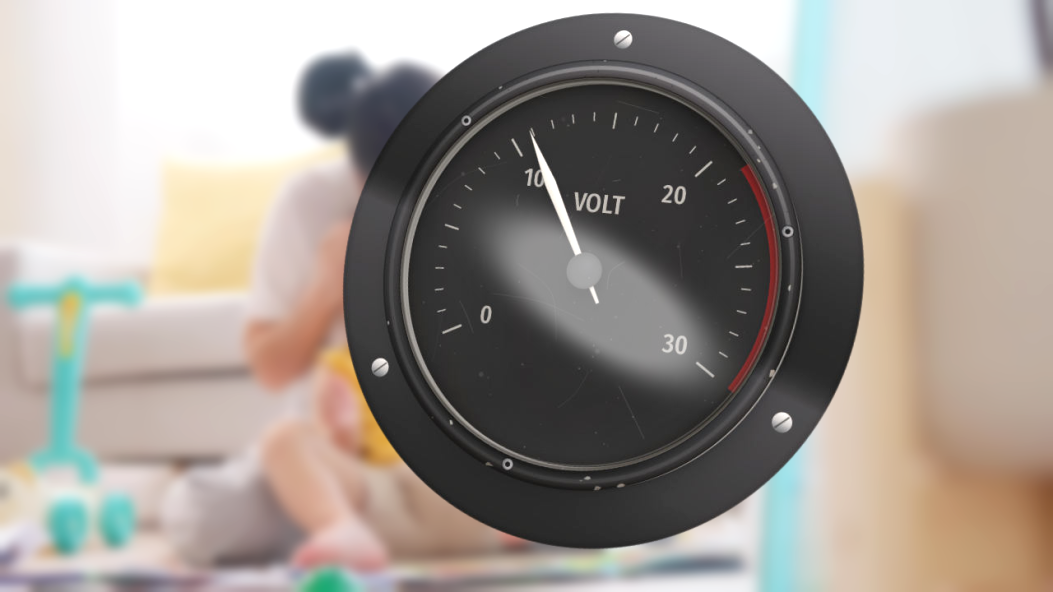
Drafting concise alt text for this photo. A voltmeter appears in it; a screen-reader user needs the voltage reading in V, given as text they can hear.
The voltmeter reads 11 V
